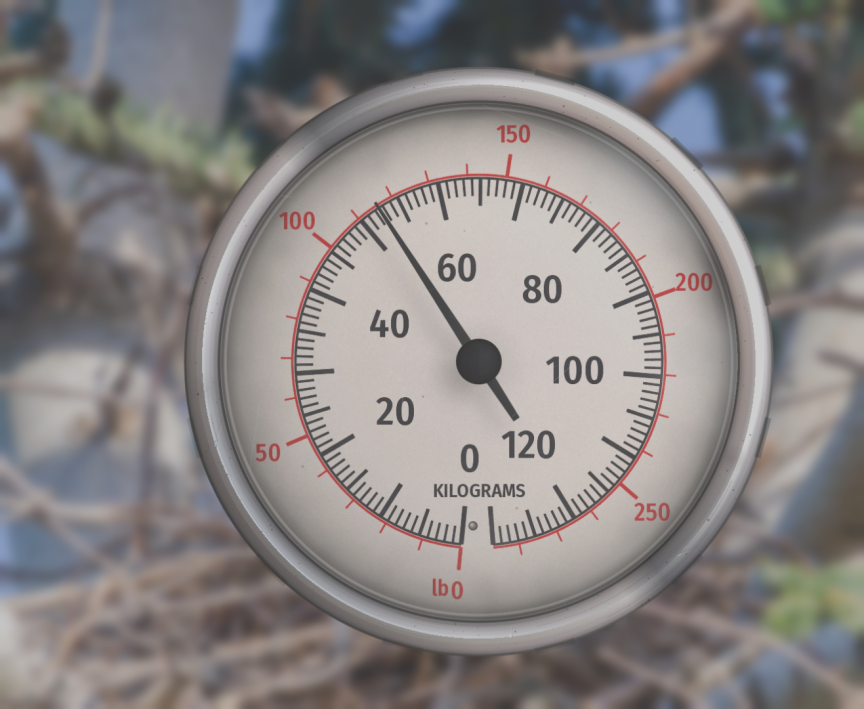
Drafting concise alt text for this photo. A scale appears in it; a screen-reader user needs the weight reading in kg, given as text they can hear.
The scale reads 52.5 kg
